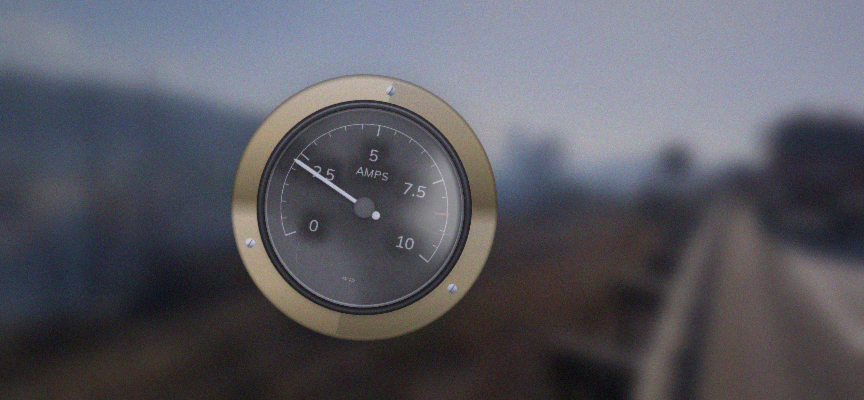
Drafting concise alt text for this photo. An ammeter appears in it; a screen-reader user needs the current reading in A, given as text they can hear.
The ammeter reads 2.25 A
